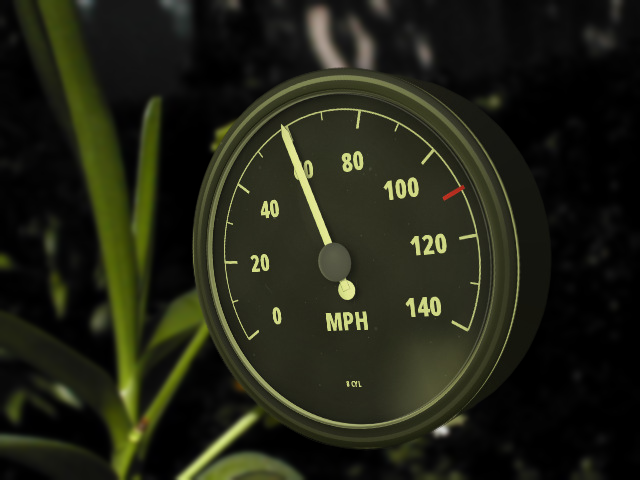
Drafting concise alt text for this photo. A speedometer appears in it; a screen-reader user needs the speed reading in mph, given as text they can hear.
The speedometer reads 60 mph
